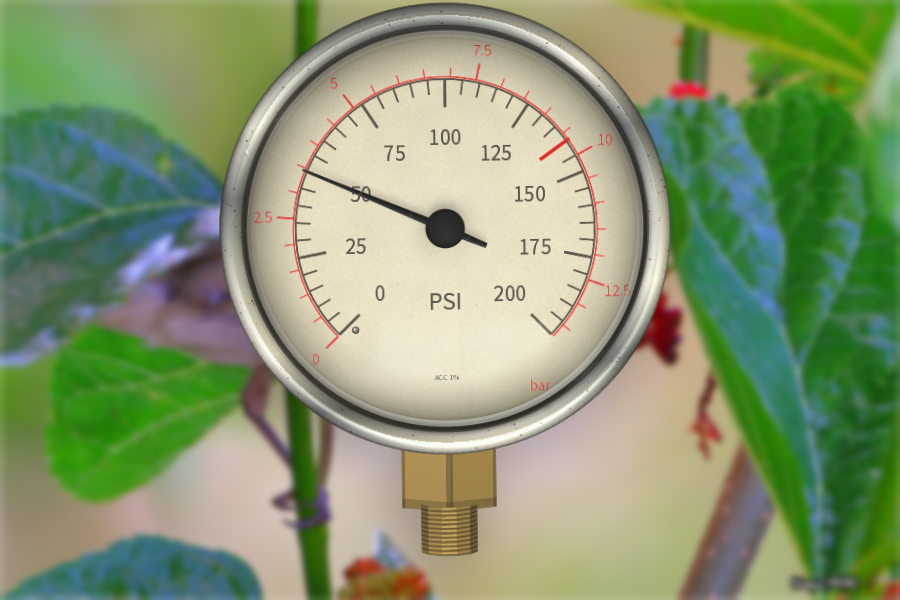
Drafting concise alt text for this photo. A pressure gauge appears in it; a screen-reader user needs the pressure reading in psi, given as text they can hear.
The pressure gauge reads 50 psi
